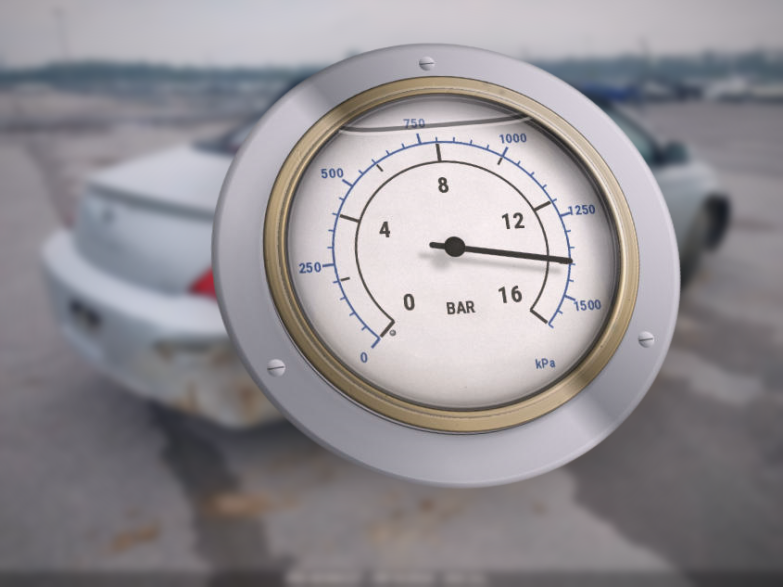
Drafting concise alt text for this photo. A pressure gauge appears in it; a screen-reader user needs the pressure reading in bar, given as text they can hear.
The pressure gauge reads 14 bar
